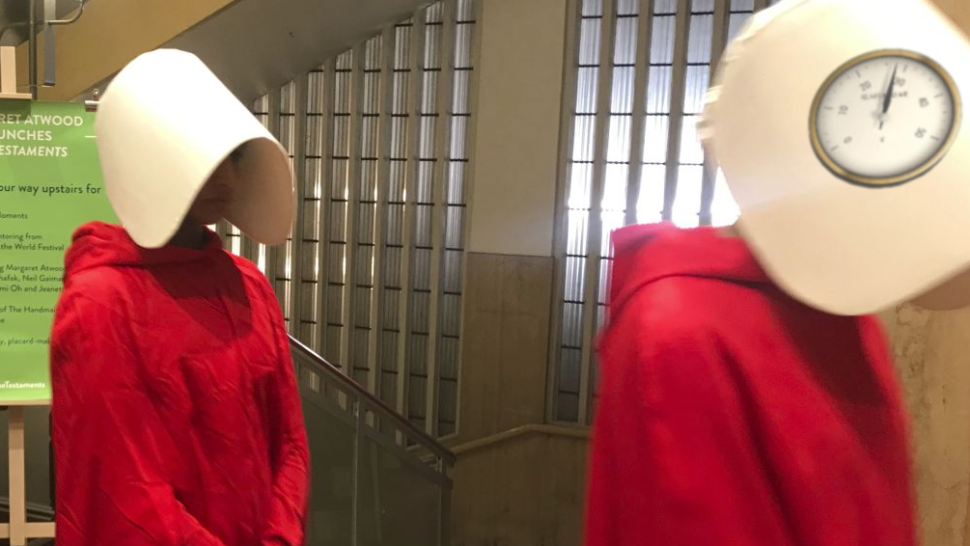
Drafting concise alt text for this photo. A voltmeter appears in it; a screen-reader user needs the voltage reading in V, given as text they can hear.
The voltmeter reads 28 V
